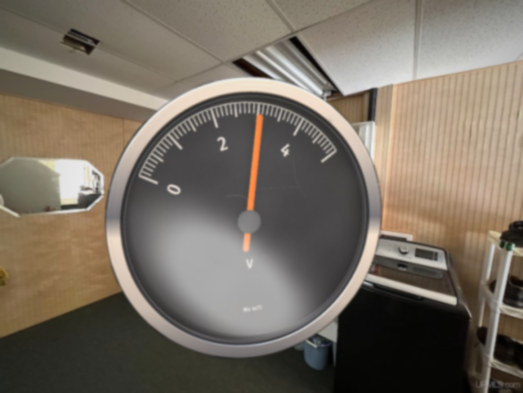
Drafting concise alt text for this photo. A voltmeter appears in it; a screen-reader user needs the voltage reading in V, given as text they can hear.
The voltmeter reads 3 V
